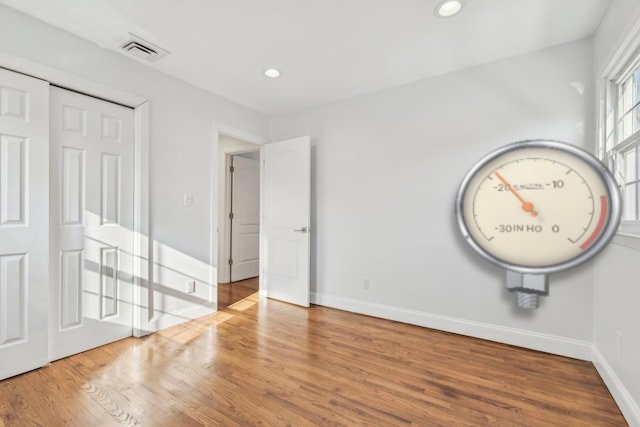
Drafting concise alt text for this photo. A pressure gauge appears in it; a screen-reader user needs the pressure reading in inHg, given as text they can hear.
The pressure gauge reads -19 inHg
